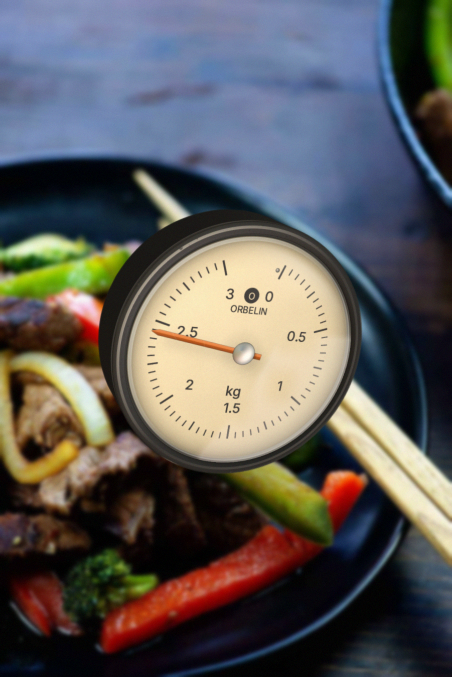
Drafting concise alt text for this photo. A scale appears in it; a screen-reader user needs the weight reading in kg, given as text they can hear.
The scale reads 2.45 kg
